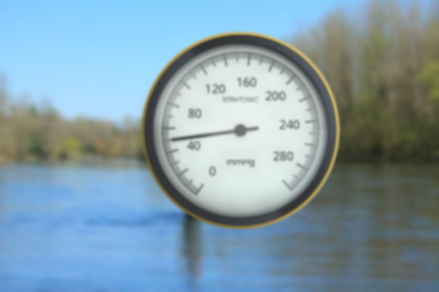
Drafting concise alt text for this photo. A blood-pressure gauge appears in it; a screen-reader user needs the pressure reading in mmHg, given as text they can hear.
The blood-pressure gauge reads 50 mmHg
